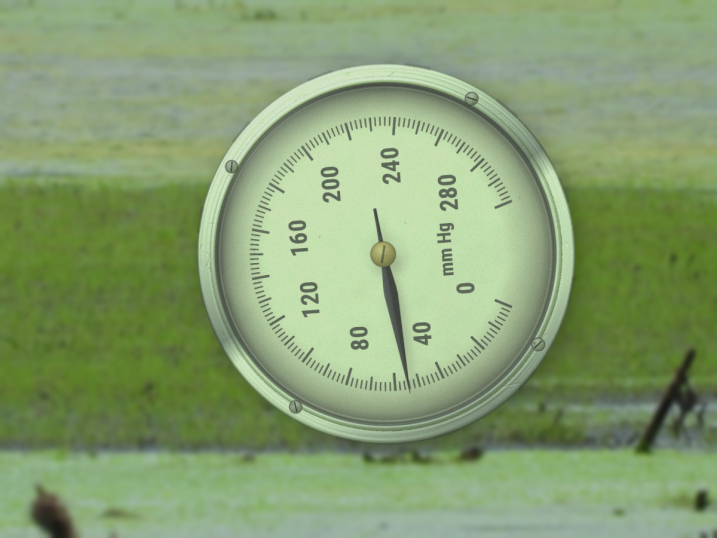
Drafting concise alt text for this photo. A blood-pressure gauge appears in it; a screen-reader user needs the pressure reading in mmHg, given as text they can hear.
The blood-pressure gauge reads 54 mmHg
